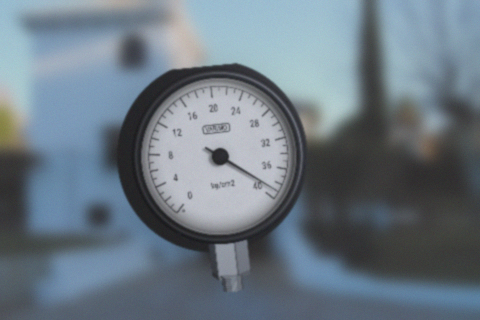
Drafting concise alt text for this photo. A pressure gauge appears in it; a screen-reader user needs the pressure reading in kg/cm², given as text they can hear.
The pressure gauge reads 39 kg/cm²
